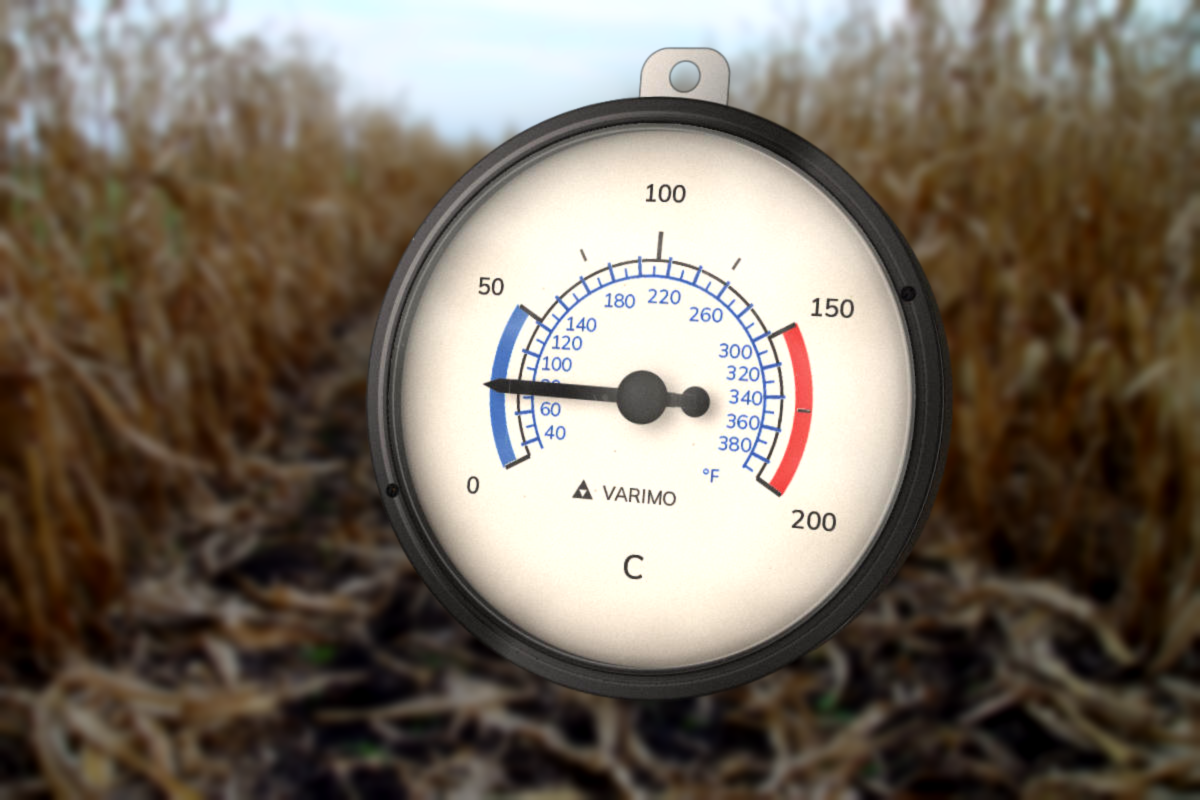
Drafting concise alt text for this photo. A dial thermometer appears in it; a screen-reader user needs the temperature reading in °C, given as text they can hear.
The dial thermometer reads 25 °C
